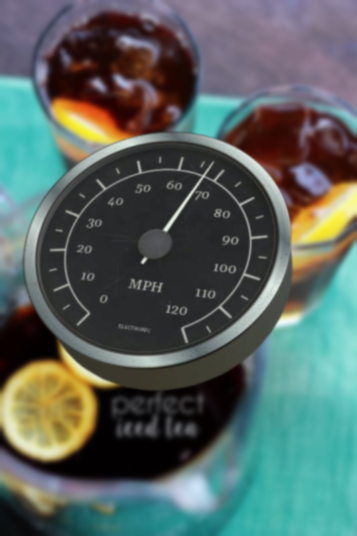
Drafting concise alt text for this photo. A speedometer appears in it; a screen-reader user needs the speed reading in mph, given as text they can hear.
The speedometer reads 67.5 mph
